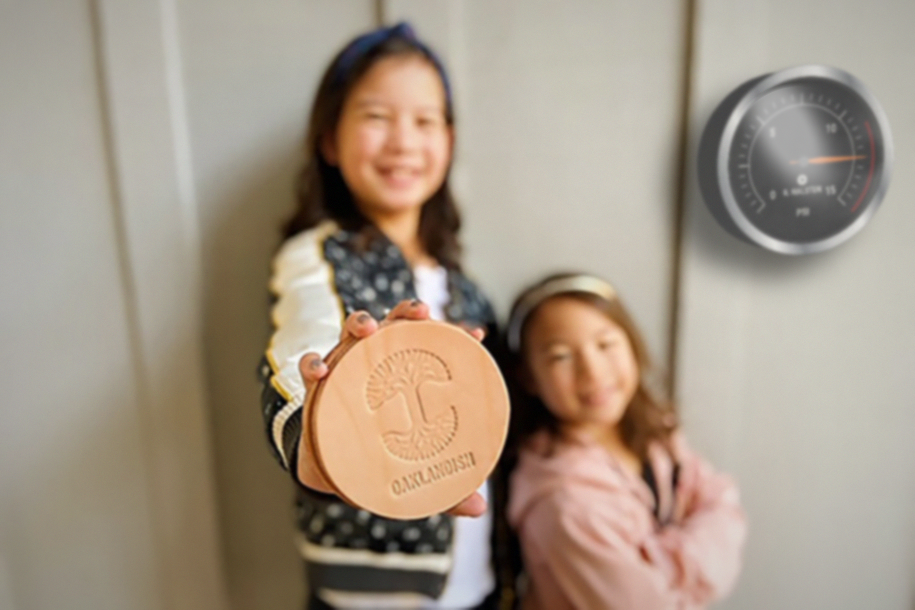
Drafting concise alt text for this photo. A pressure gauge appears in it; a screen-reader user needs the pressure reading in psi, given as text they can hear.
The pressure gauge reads 12.5 psi
